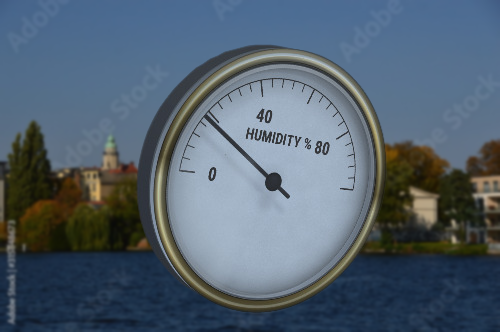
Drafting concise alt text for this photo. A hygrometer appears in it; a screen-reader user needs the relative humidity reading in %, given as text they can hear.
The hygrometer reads 18 %
